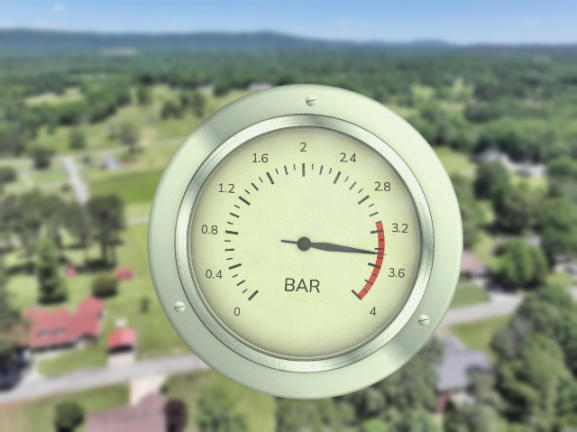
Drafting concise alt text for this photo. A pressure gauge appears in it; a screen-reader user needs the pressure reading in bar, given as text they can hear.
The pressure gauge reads 3.45 bar
